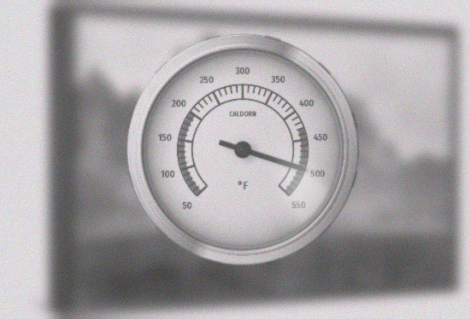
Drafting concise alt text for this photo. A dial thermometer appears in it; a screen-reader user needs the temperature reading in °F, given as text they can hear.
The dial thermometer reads 500 °F
